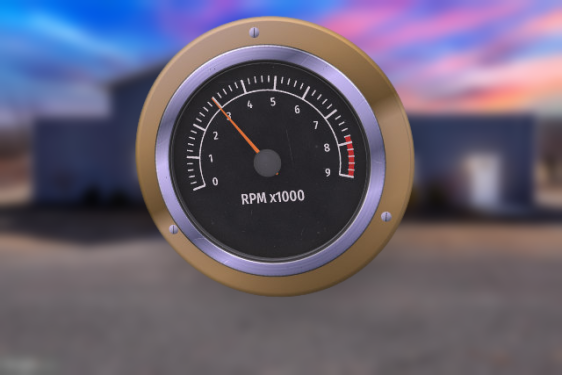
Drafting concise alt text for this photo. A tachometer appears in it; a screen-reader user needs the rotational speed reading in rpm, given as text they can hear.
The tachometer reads 3000 rpm
